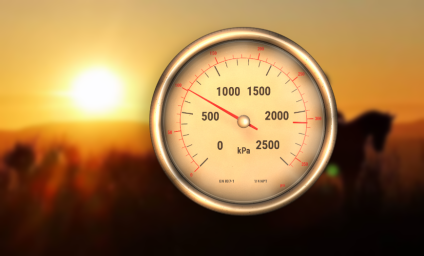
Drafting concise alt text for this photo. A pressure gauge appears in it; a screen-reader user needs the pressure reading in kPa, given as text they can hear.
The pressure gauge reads 700 kPa
